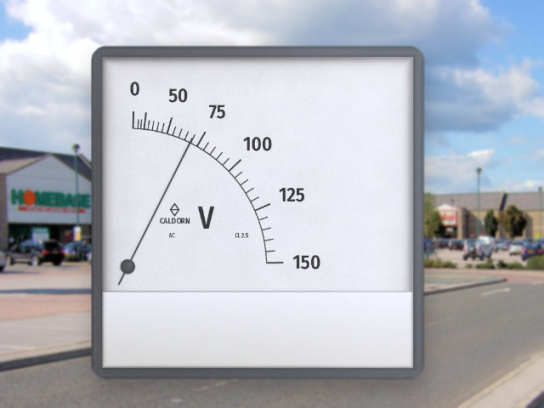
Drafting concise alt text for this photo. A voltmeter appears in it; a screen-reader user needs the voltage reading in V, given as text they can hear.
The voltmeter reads 70 V
